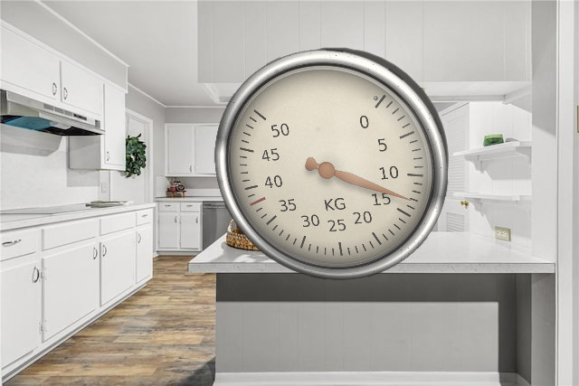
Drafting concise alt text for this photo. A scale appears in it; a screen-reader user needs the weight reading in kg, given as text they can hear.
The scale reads 13 kg
